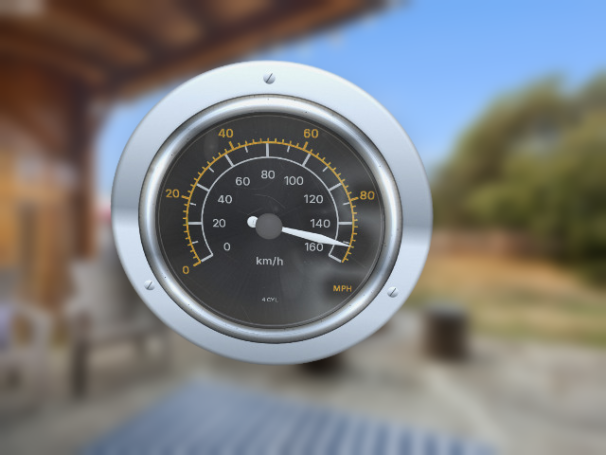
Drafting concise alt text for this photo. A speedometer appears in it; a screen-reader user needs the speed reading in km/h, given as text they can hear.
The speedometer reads 150 km/h
